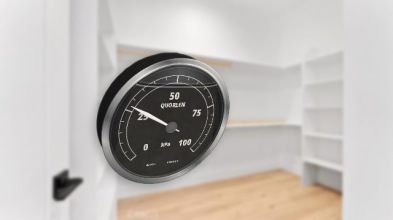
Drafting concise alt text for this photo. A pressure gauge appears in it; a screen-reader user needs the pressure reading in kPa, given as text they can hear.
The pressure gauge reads 27.5 kPa
